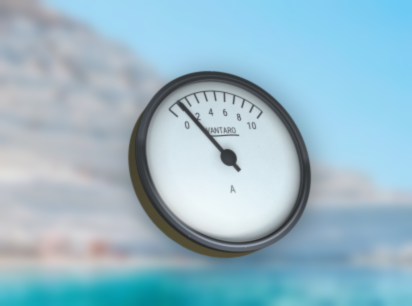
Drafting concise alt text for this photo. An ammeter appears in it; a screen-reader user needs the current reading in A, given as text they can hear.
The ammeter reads 1 A
